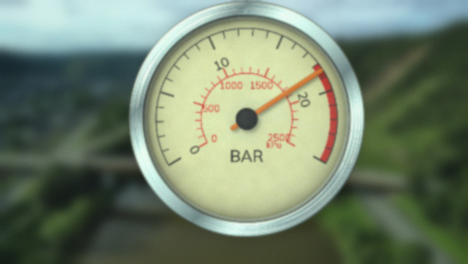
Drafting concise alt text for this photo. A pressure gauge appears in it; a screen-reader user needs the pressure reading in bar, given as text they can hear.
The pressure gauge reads 18.5 bar
